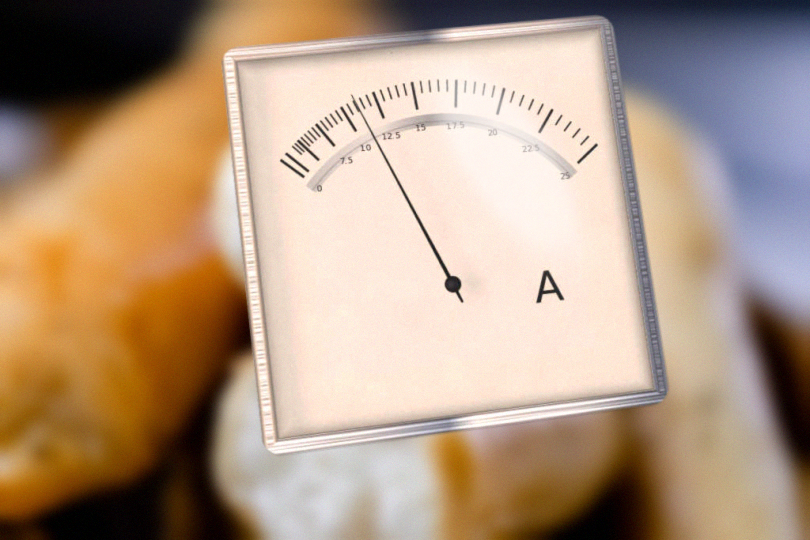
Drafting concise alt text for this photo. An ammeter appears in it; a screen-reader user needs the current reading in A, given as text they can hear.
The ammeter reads 11 A
